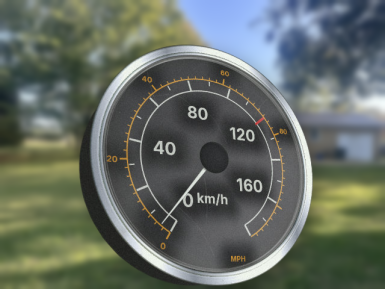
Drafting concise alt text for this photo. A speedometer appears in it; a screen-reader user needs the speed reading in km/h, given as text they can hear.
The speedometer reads 5 km/h
